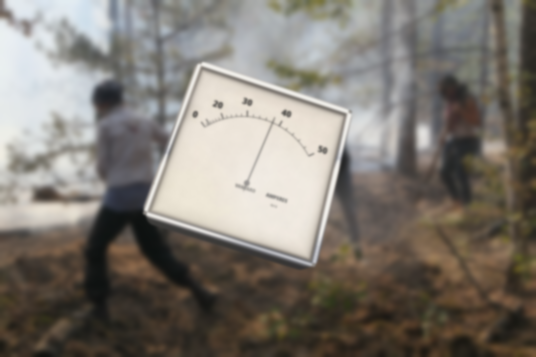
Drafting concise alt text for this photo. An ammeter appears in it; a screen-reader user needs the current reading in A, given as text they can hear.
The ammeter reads 38 A
